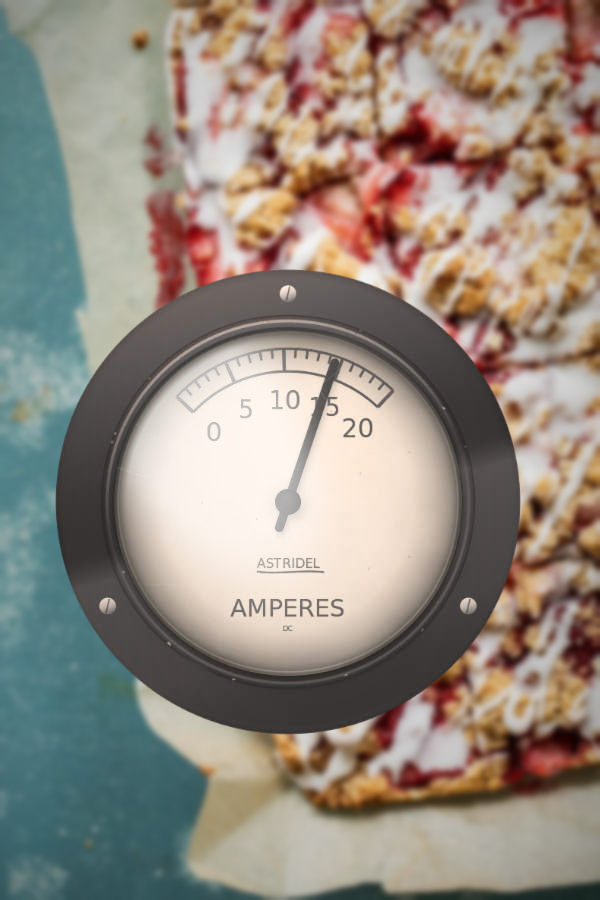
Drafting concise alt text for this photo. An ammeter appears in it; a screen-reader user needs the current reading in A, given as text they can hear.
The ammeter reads 14.5 A
